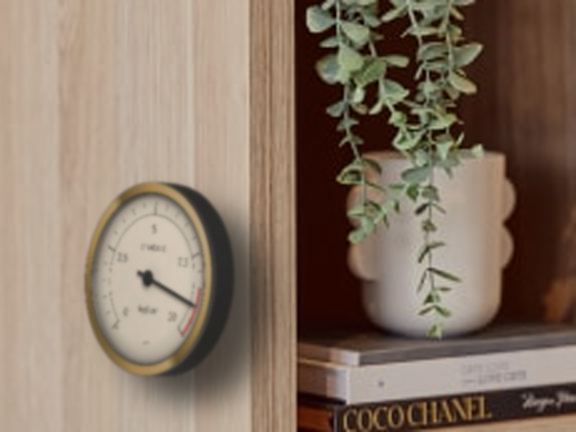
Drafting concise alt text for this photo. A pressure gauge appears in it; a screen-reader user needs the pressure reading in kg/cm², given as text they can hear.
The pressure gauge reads 9 kg/cm²
